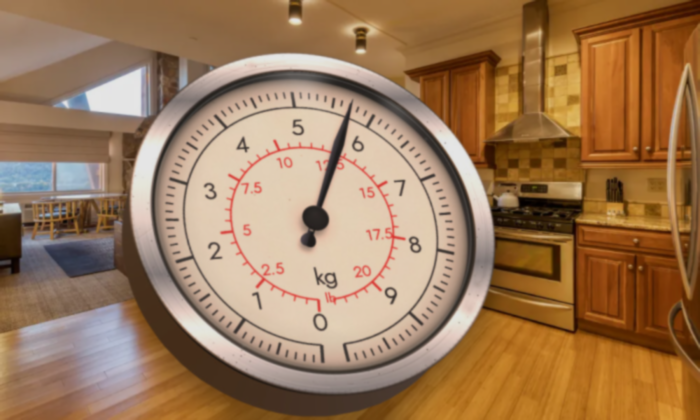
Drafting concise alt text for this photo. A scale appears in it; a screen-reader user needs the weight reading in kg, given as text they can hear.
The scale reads 5.7 kg
